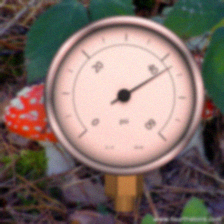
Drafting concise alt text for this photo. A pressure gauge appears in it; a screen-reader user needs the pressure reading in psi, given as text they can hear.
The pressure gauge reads 42.5 psi
